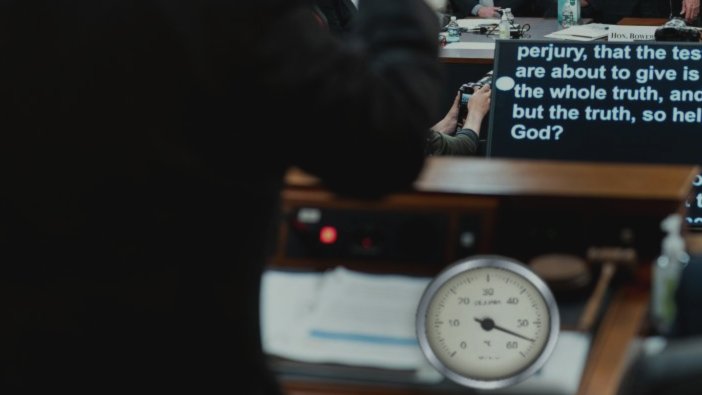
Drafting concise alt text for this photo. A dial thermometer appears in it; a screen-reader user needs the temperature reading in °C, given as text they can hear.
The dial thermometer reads 55 °C
